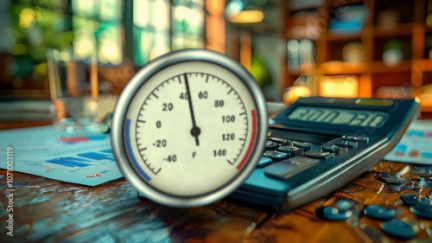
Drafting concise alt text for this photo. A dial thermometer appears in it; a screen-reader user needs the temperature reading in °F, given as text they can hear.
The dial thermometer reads 44 °F
